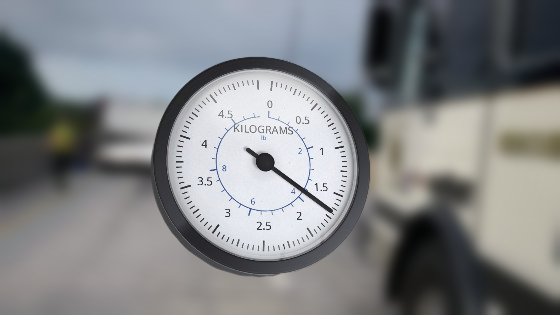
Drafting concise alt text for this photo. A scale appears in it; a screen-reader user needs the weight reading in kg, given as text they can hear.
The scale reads 1.7 kg
